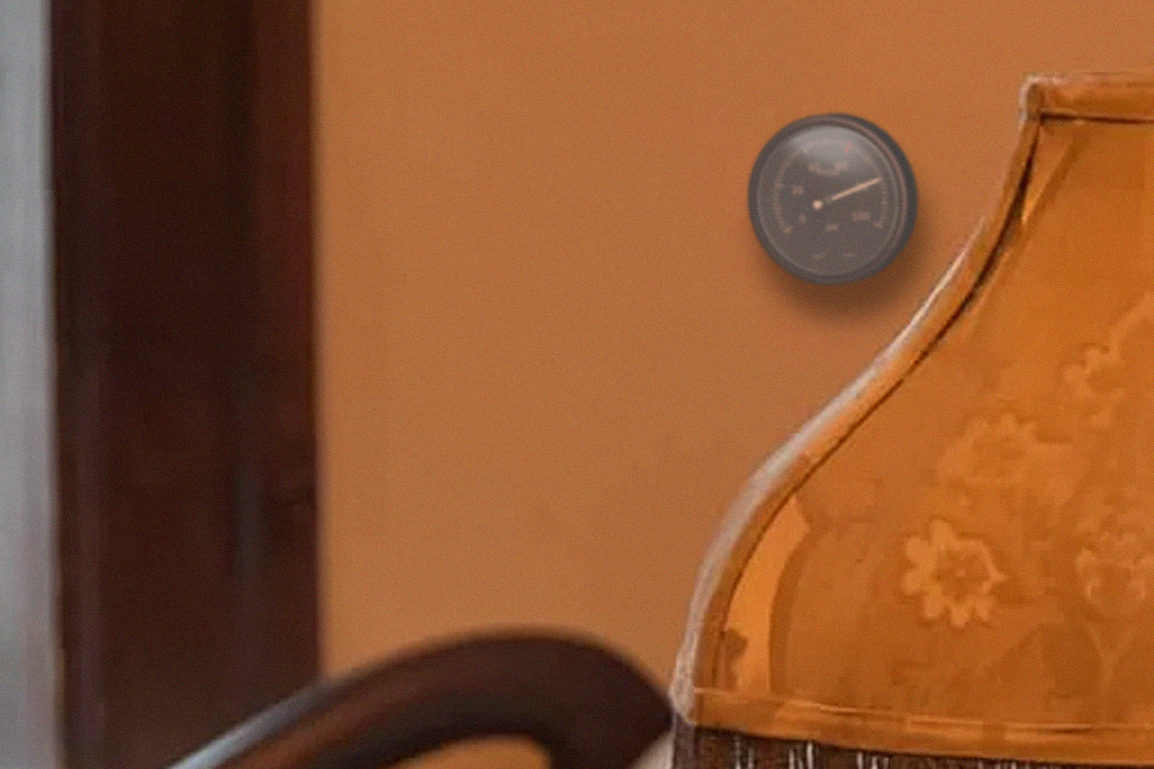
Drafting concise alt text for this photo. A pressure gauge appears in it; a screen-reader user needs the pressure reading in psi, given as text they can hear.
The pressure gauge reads 80 psi
